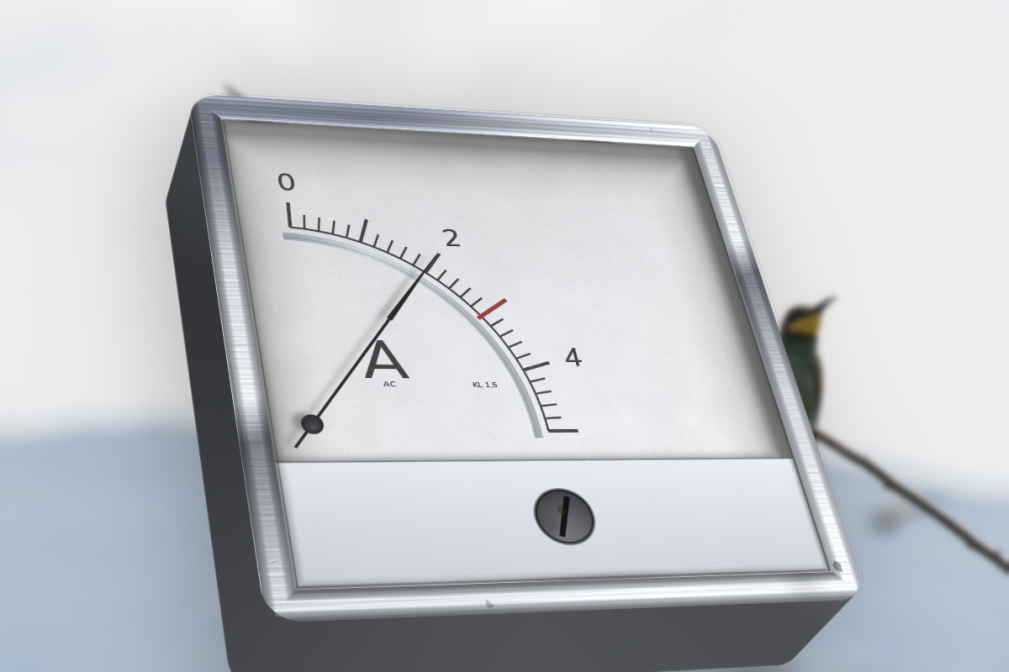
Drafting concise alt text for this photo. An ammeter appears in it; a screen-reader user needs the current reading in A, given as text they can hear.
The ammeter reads 2 A
